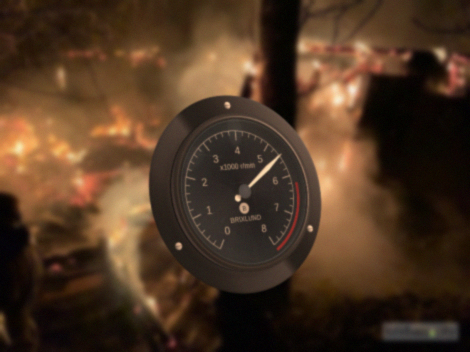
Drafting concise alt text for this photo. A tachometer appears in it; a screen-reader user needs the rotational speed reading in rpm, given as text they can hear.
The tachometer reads 5400 rpm
